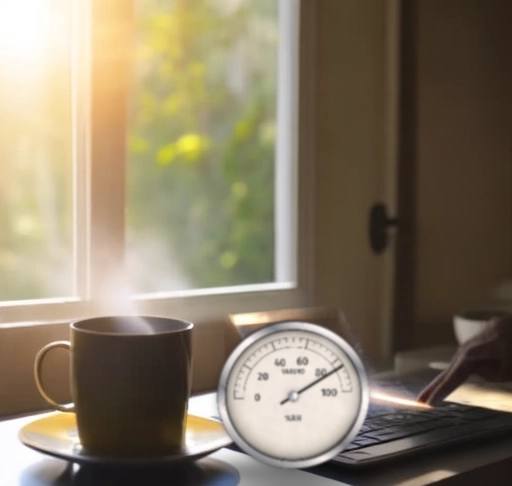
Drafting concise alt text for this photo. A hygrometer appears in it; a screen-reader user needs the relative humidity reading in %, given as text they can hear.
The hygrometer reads 84 %
